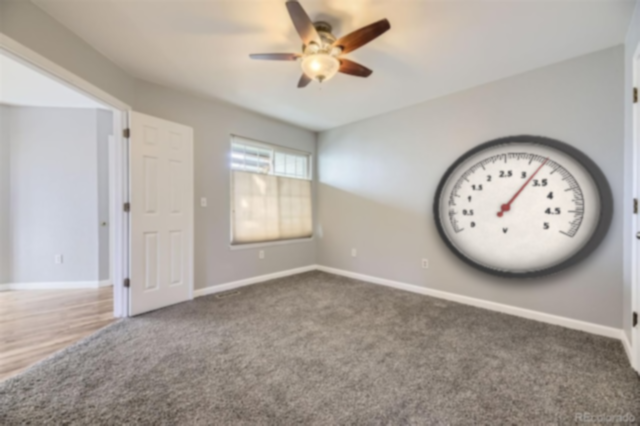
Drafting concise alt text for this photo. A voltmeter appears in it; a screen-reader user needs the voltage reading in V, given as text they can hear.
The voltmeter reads 3.25 V
